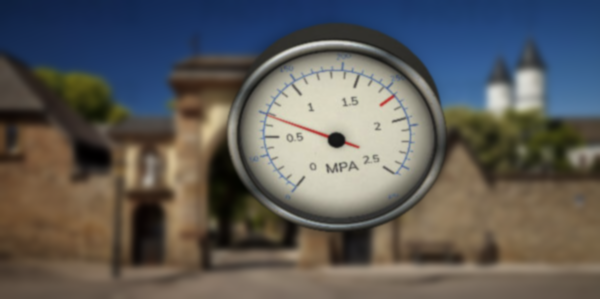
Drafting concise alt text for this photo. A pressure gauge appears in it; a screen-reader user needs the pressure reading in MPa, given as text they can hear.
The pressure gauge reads 0.7 MPa
